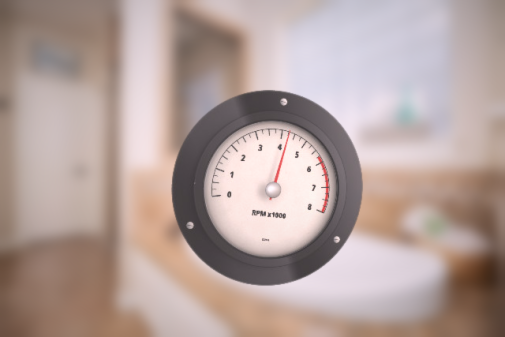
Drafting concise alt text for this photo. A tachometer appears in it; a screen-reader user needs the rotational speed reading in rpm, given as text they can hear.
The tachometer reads 4250 rpm
